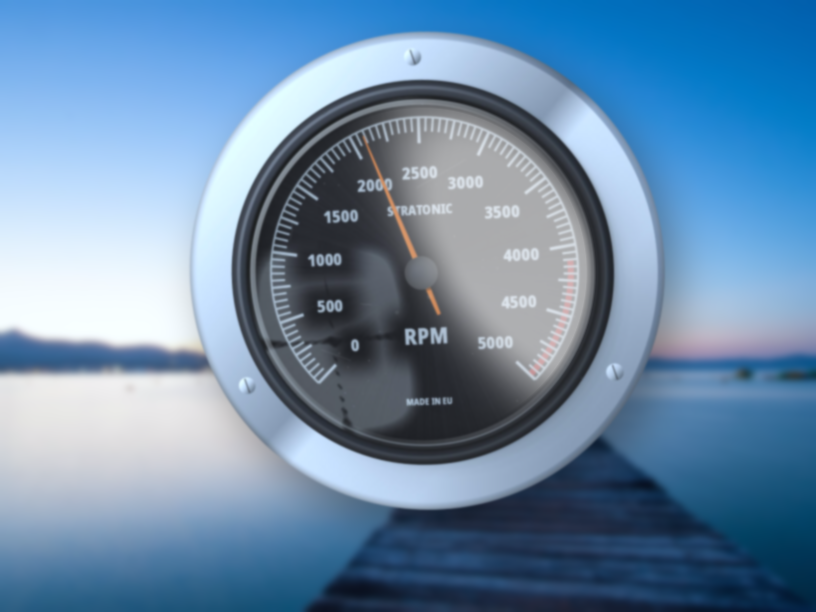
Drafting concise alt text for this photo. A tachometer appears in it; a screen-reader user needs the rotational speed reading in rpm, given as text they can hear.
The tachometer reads 2100 rpm
